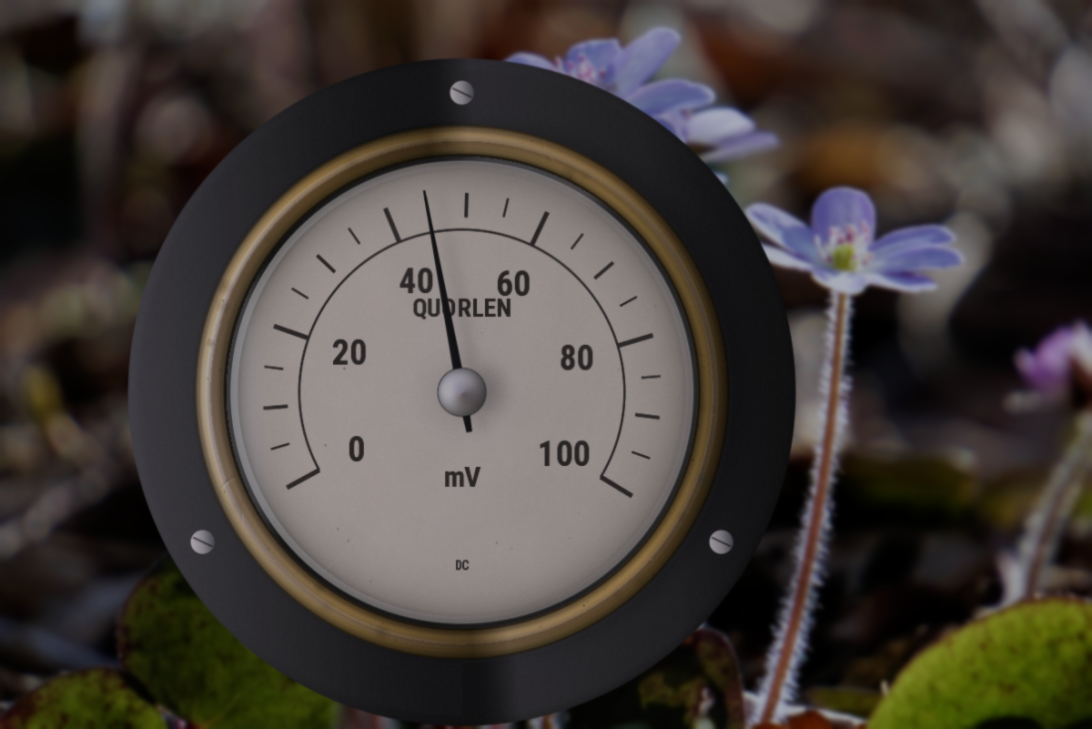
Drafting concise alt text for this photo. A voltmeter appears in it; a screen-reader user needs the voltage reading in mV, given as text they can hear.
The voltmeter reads 45 mV
